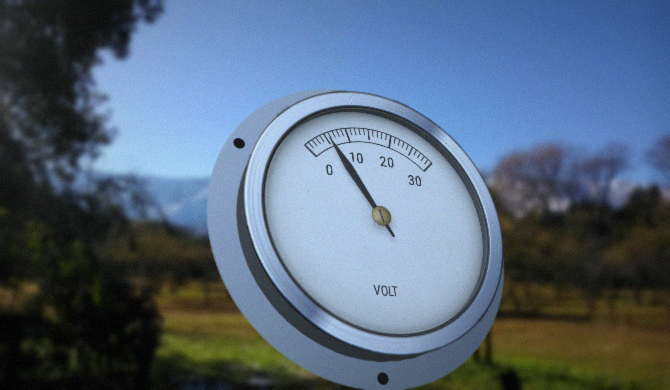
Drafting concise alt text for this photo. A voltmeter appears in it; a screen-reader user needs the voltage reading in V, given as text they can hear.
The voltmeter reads 5 V
